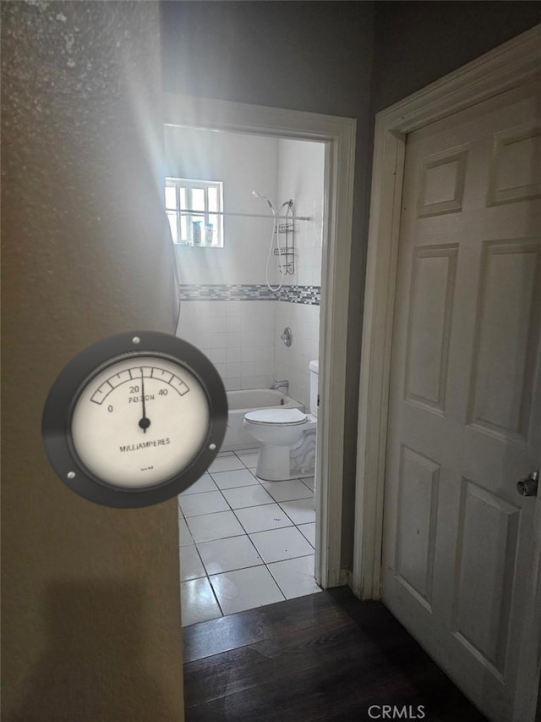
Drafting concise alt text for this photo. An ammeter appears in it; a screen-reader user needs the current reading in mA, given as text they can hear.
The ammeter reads 25 mA
